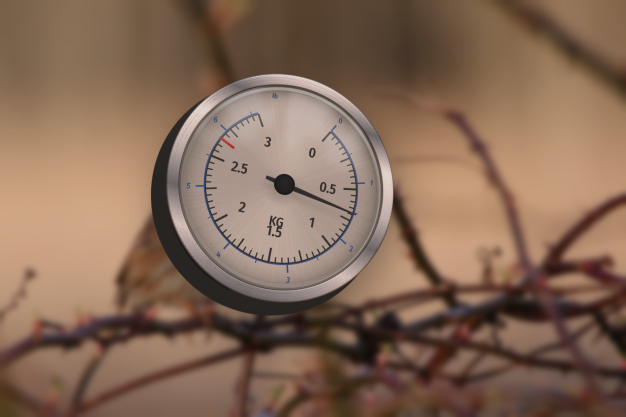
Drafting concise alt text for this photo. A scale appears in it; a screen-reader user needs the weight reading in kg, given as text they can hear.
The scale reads 0.7 kg
